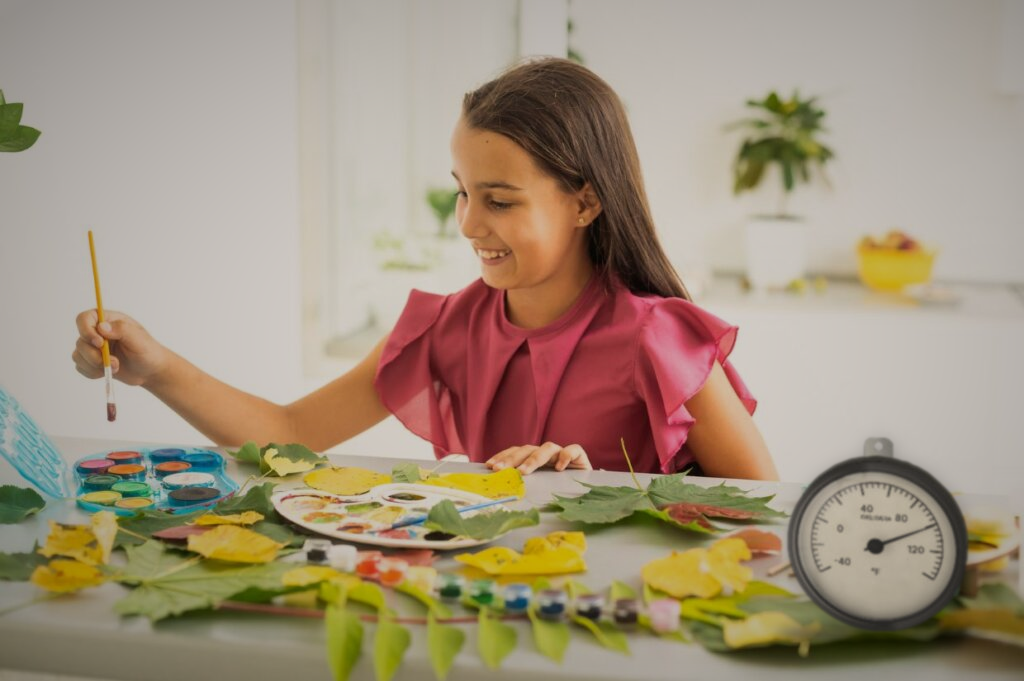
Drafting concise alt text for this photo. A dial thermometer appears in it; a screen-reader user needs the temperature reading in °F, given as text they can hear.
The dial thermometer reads 100 °F
